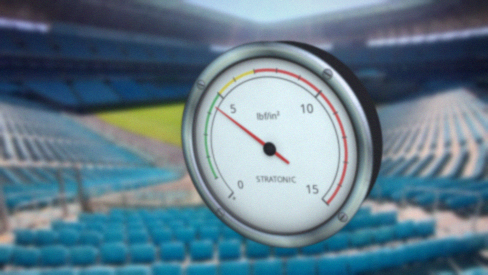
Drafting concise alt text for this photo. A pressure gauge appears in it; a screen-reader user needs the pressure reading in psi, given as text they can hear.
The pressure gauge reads 4.5 psi
